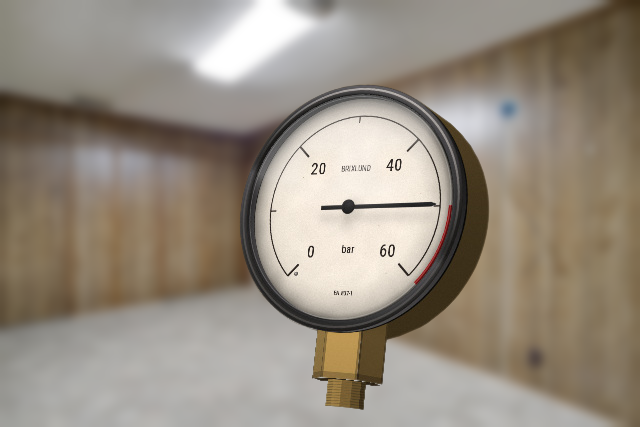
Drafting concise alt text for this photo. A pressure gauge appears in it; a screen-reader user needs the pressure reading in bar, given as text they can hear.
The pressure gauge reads 50 bar
